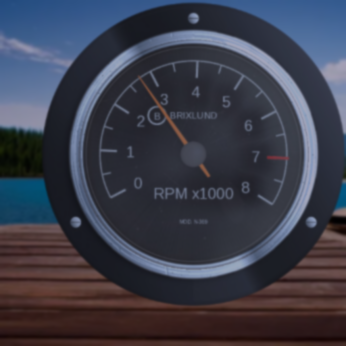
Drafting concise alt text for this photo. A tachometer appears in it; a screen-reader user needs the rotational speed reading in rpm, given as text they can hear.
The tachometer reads 2750 rpm
